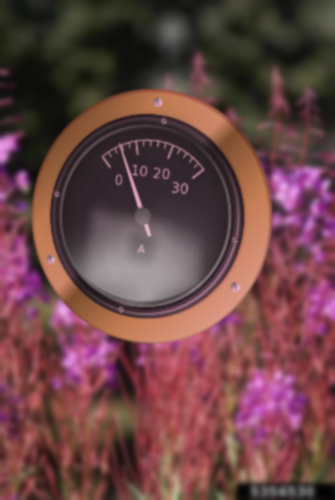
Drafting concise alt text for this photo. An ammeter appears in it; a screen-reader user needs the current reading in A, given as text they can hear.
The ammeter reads 6 A
